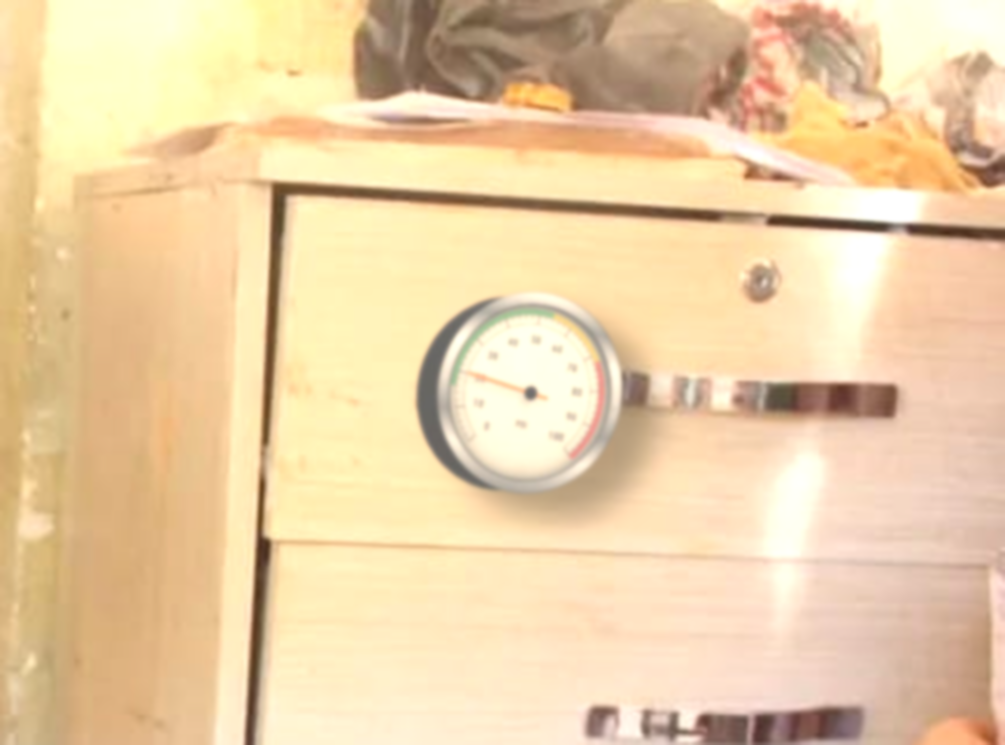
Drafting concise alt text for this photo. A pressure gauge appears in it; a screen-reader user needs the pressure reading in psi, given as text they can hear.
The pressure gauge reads 20 psi
